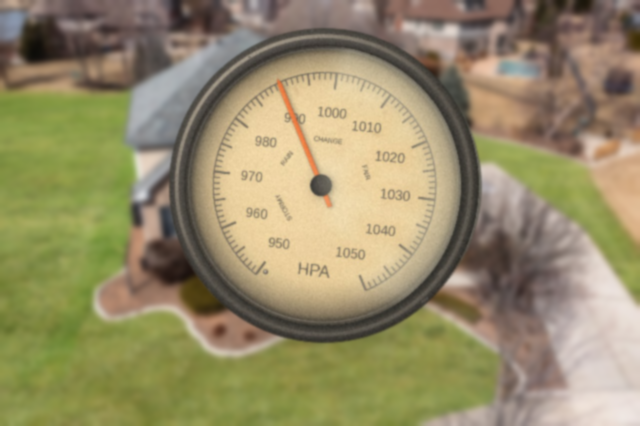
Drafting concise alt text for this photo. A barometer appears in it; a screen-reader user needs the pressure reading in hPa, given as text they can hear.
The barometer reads 990 hPa
